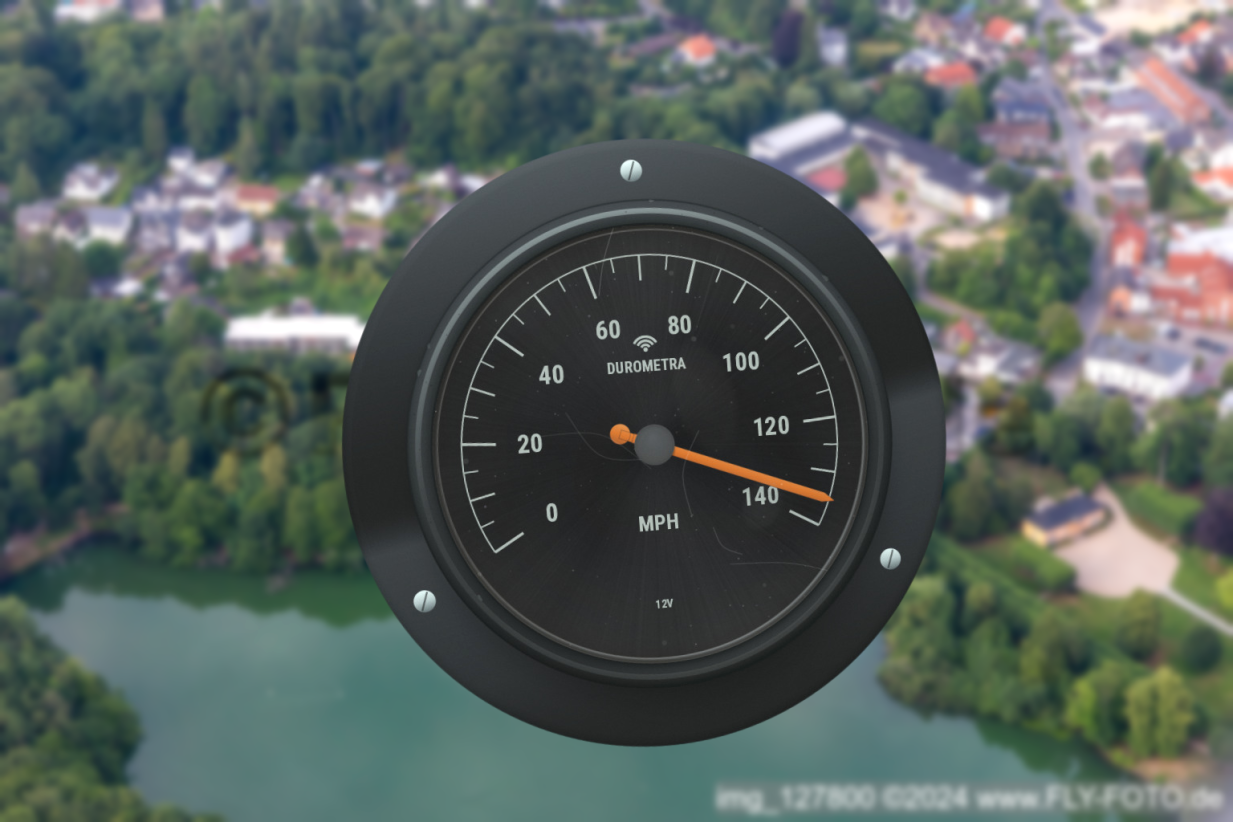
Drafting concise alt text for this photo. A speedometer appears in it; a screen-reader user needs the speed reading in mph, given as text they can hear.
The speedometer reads 135 mph
